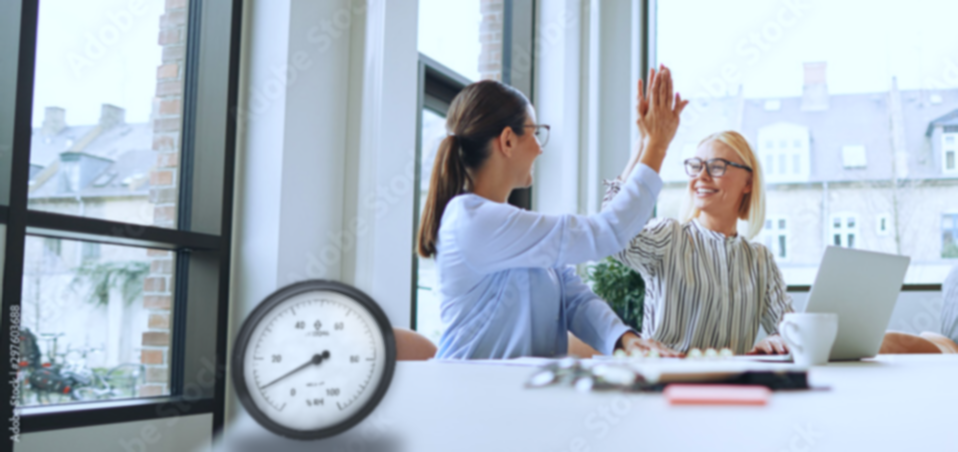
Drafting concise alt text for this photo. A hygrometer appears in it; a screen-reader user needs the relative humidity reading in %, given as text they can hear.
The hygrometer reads 10 %
